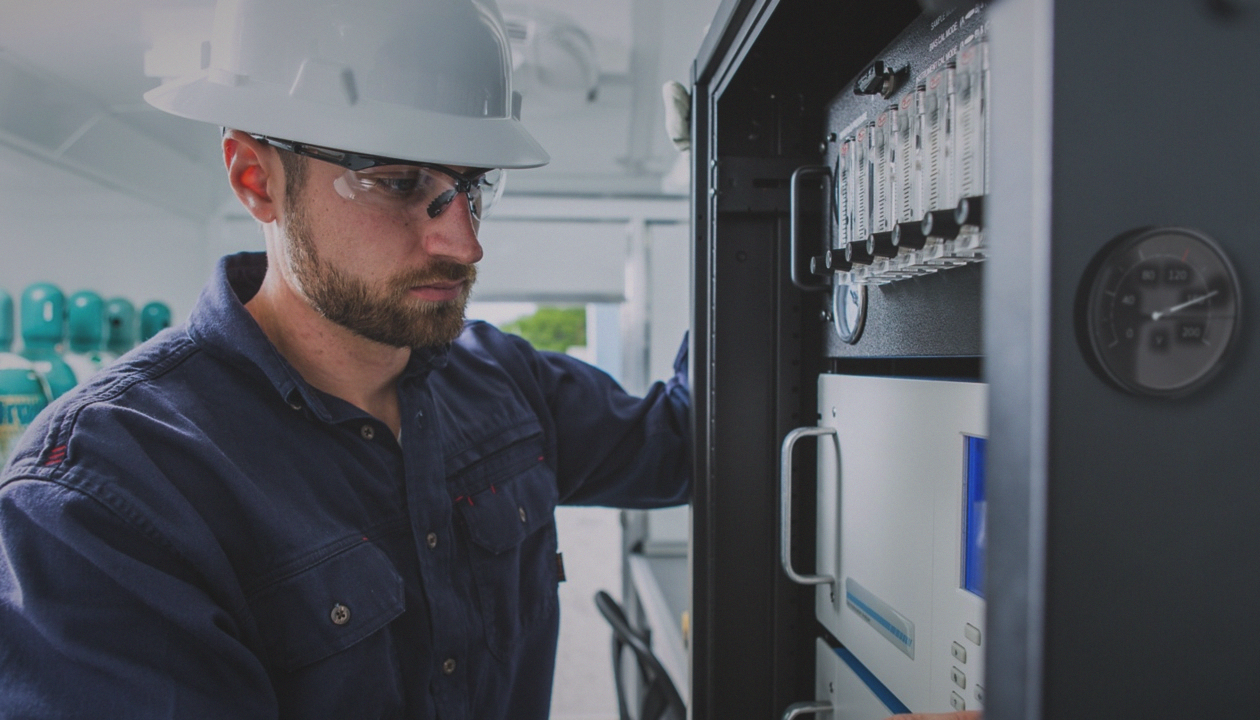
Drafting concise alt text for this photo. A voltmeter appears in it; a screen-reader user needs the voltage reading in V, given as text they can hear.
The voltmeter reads 160 V
